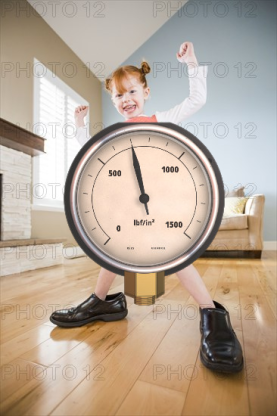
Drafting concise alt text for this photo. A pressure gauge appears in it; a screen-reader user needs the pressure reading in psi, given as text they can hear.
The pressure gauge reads 700 psi
